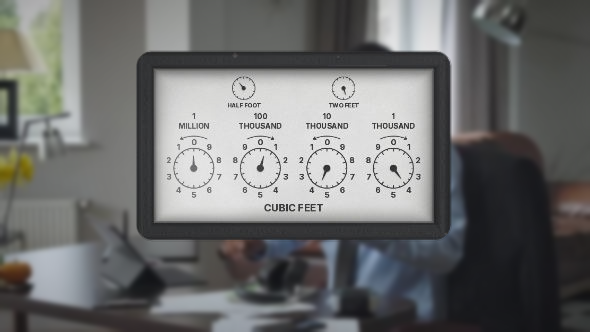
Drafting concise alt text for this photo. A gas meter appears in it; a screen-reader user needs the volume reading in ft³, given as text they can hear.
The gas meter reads 4400 ft³
